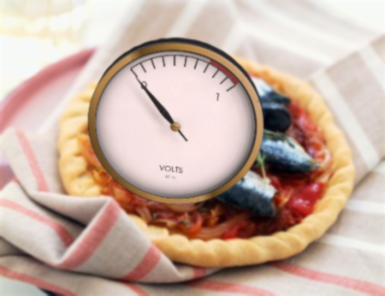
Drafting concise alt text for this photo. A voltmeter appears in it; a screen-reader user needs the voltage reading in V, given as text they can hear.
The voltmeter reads 0 V
